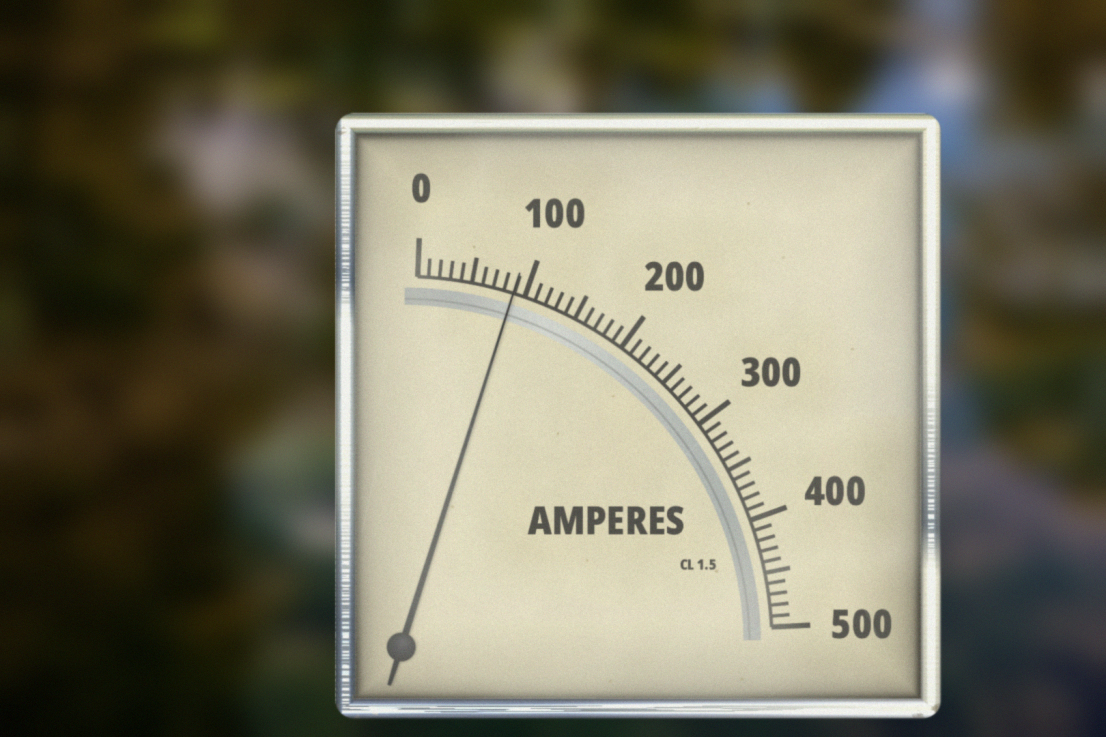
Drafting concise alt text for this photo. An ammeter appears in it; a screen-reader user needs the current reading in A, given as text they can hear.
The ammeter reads 90 A
